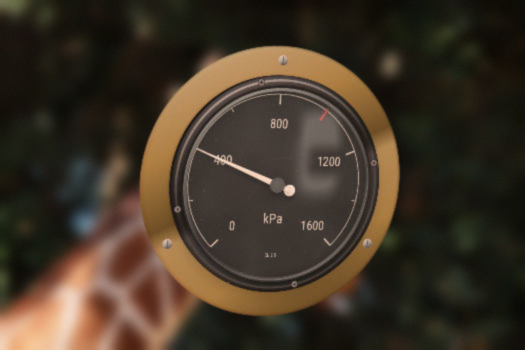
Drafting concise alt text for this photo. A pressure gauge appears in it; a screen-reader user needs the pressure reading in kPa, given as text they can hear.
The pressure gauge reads 400 kPa
